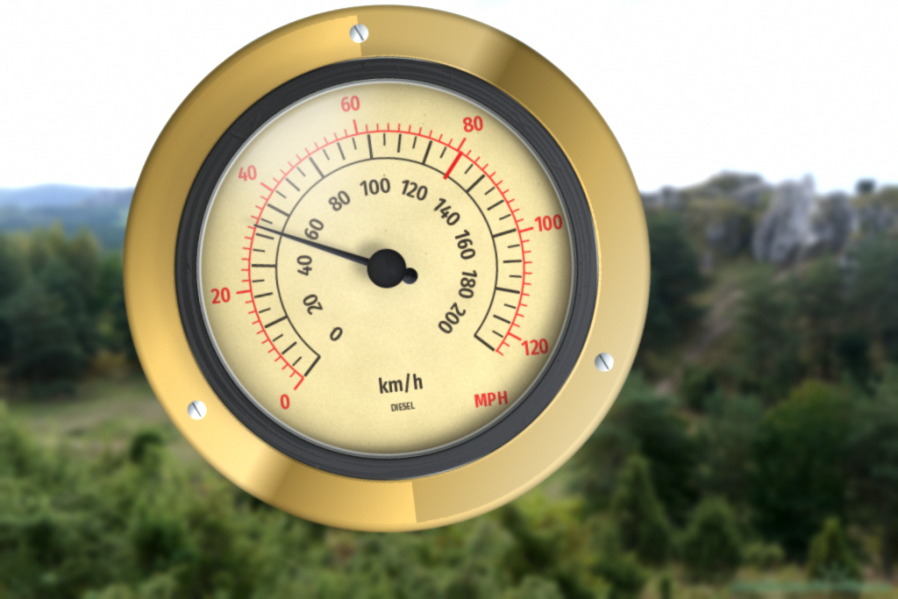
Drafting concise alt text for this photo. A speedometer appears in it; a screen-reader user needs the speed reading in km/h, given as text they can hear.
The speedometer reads 52.5 km/h
